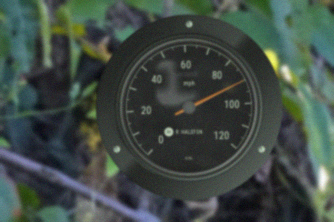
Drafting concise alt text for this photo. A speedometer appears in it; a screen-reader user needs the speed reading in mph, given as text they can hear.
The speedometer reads 90 mph
